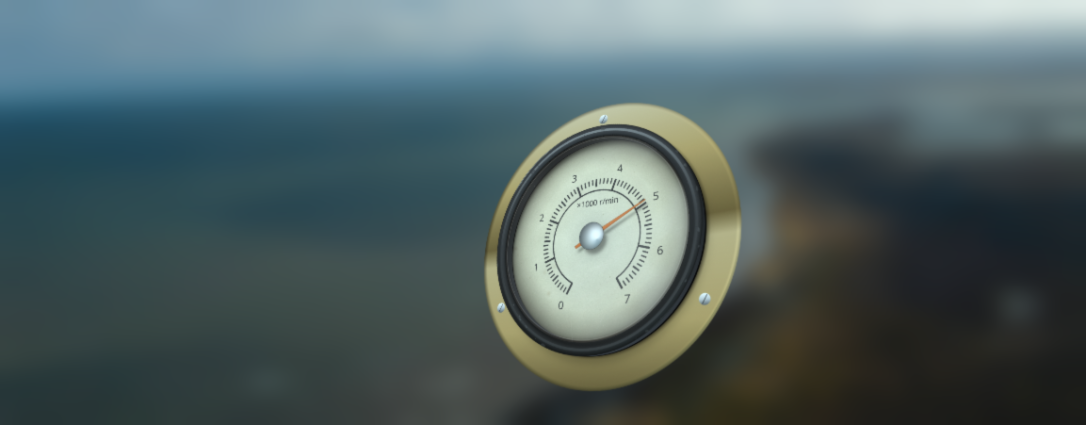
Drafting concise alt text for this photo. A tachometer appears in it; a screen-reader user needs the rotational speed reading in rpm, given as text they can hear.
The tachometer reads 5000 rpm
